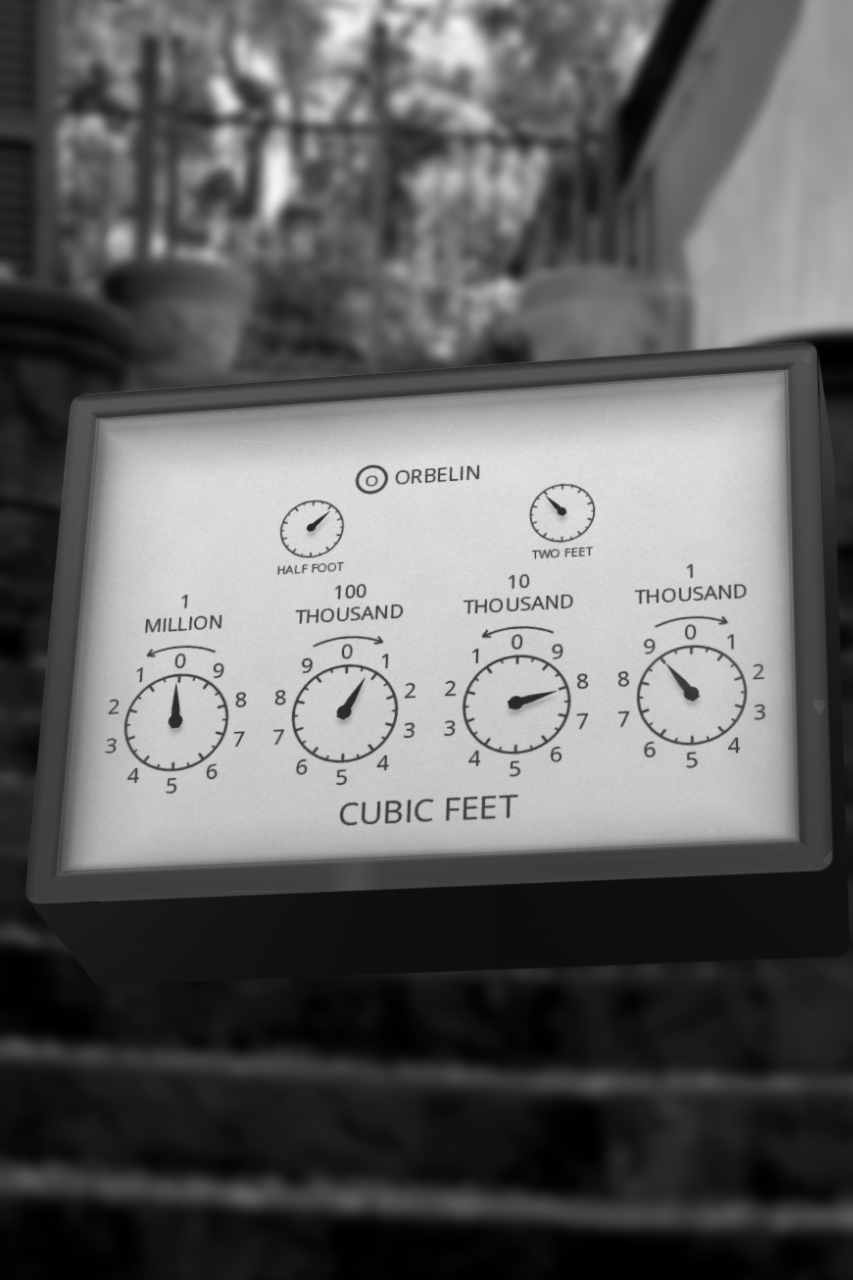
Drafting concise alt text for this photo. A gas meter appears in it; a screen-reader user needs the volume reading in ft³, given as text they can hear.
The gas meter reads 7900 ft³
